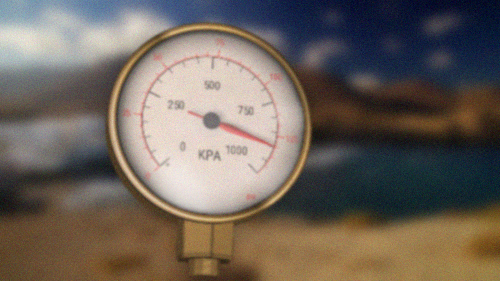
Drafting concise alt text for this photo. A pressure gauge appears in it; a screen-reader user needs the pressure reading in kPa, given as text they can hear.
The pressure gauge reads 900 kPa
